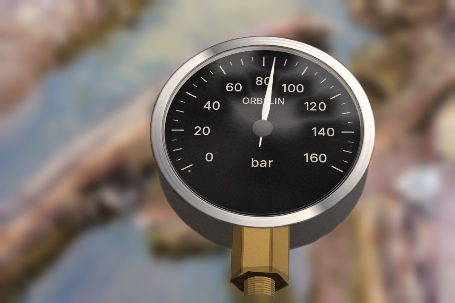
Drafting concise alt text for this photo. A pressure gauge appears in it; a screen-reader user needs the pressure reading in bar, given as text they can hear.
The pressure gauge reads 85 bar
